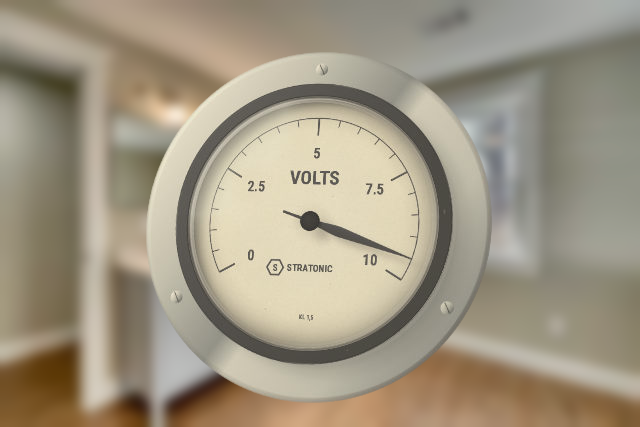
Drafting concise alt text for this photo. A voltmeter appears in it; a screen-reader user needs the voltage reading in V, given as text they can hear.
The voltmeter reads 9.5 V
